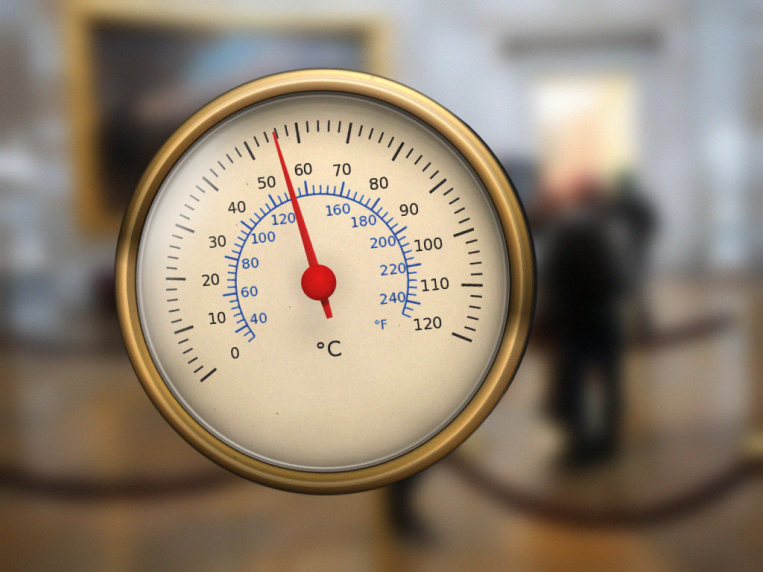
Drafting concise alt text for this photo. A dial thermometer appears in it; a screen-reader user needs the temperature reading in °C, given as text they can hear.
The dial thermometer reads 56 °C
